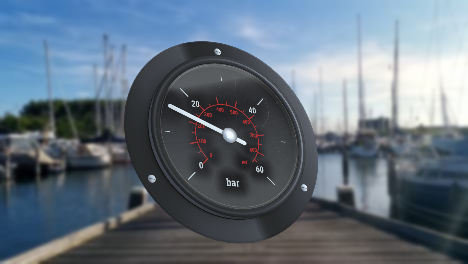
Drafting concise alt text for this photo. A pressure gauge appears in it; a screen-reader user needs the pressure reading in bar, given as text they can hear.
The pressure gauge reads 15 bar
